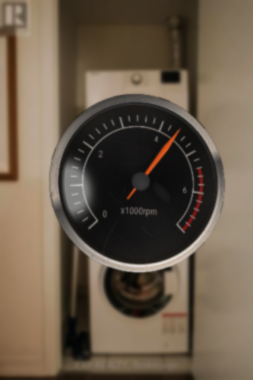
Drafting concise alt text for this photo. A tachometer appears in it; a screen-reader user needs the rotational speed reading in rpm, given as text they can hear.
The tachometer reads 4400 rpm
